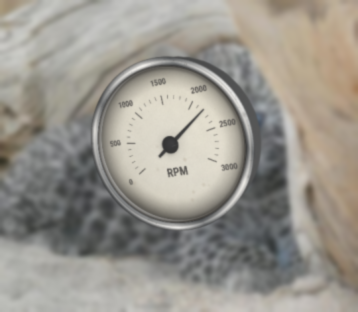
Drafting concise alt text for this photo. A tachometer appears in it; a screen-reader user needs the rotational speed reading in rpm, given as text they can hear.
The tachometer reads 2200 rpm
